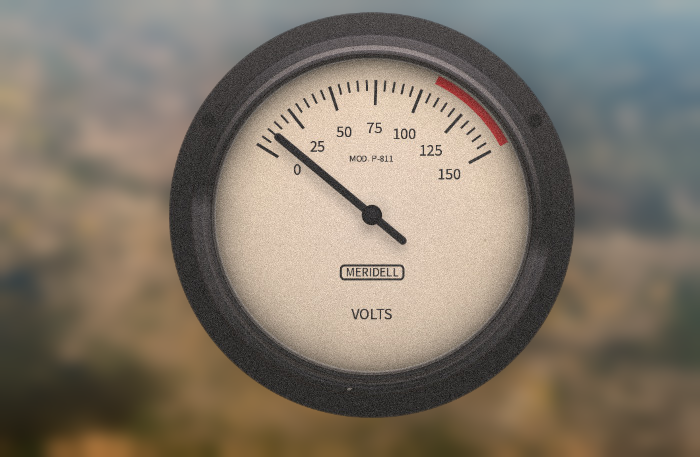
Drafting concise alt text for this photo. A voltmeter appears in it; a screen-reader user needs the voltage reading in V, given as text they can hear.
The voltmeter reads 10 V
